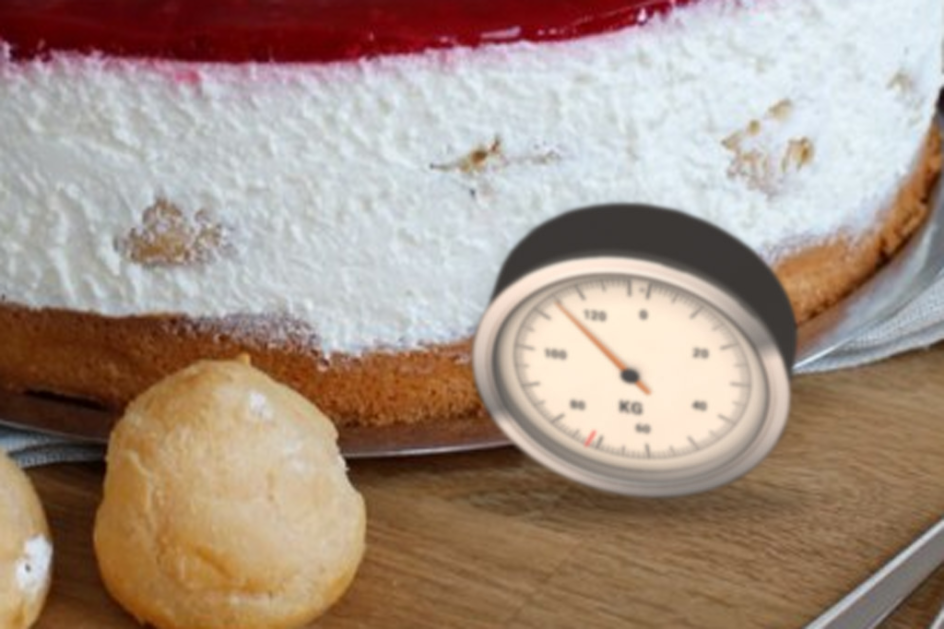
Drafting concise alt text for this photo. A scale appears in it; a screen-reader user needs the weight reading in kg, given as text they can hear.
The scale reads 115 kg
